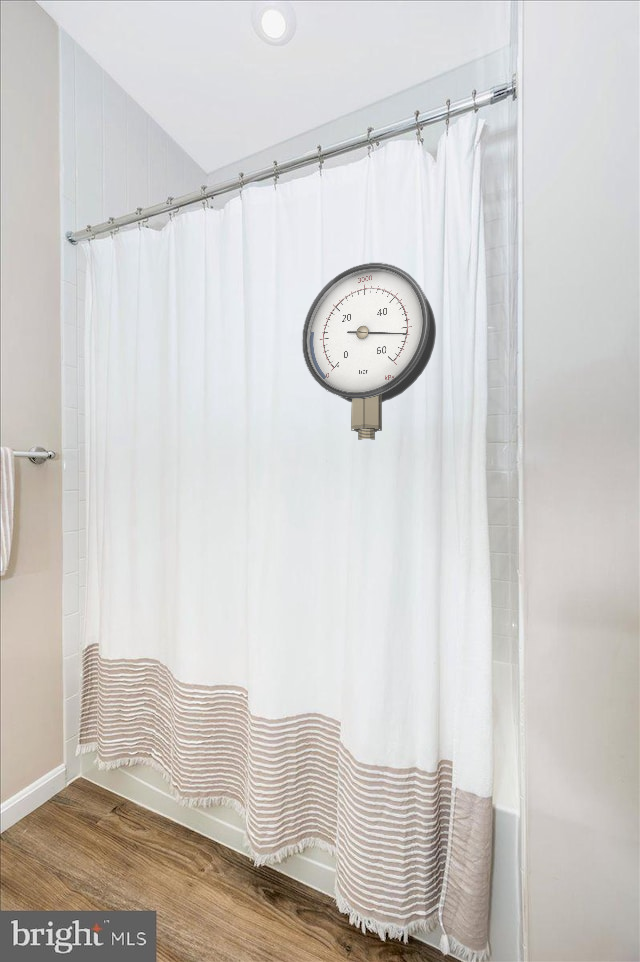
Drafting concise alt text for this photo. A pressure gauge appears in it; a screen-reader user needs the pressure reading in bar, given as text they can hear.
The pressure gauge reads 52 bar
